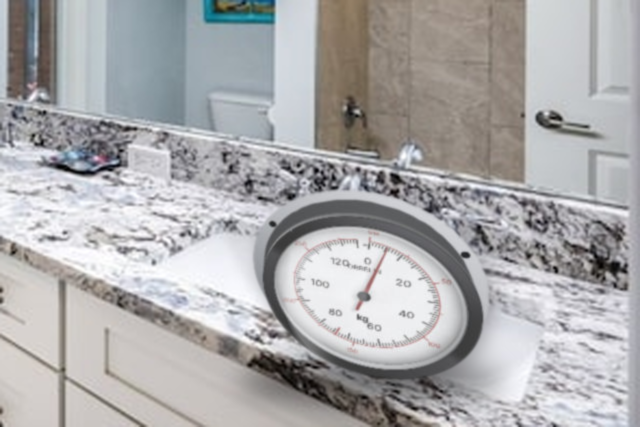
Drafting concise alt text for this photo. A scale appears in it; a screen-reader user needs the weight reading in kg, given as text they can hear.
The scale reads 5 kg
